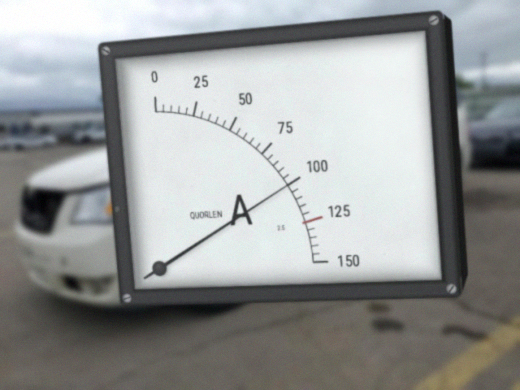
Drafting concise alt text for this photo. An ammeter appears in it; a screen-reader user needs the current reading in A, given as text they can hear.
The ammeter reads 100 A
